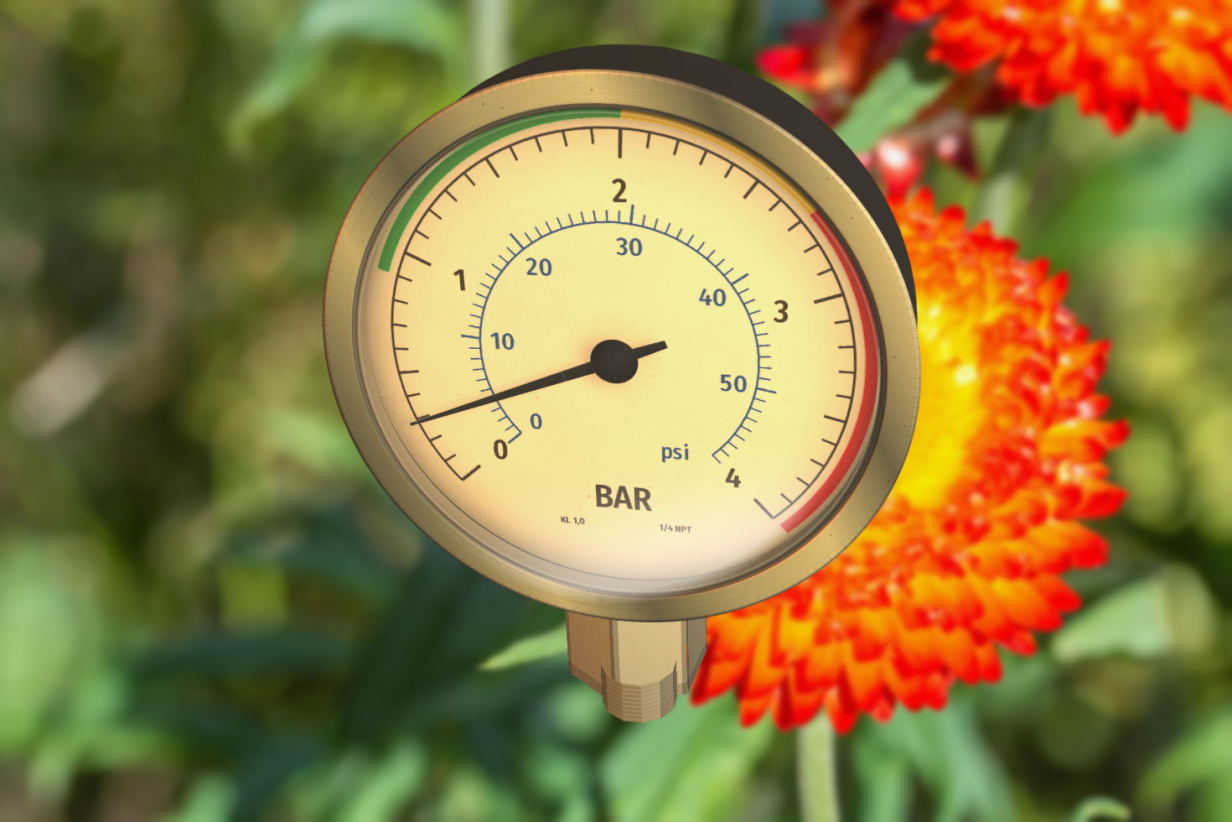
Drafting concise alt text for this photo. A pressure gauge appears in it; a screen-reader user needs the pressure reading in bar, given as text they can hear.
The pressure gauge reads 0.3 bar
